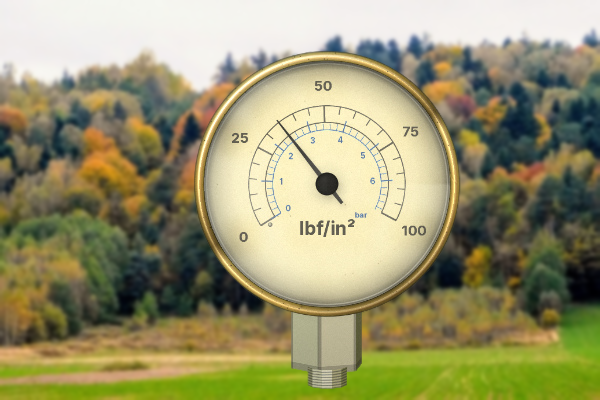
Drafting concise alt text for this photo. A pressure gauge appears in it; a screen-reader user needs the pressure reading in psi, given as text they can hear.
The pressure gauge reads 35 psi
